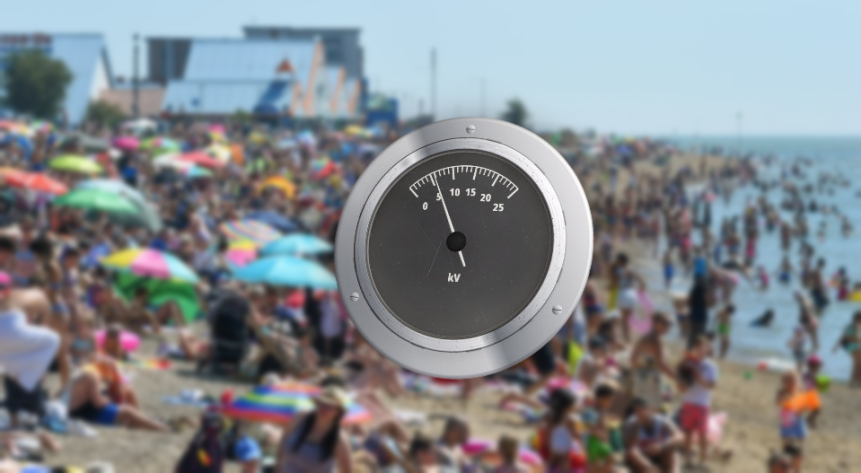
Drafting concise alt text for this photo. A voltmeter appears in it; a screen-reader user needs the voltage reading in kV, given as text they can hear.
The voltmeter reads 6 kV
